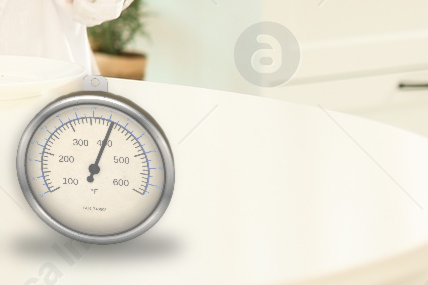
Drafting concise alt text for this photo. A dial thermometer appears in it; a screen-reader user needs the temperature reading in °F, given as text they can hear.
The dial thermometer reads 400 °F
